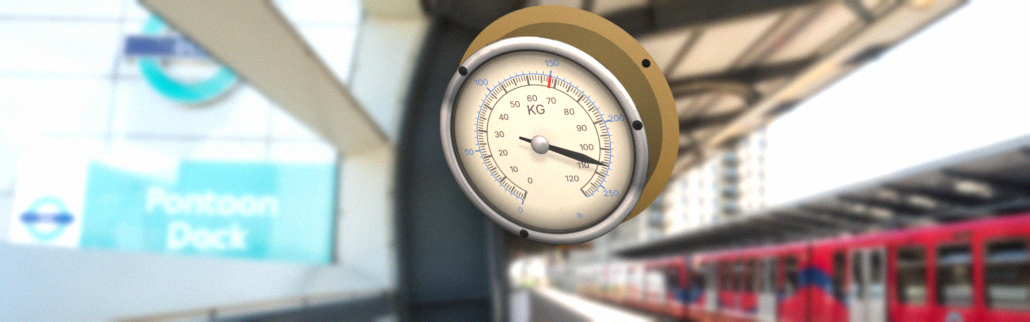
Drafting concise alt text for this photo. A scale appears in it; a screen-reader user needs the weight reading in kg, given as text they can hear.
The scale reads 105 kg
